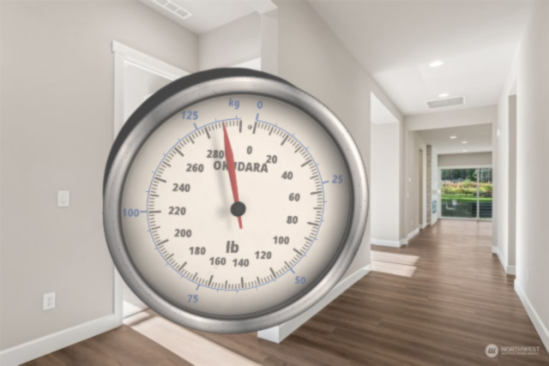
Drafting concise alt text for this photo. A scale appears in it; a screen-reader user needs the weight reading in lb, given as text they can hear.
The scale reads 290 lb
